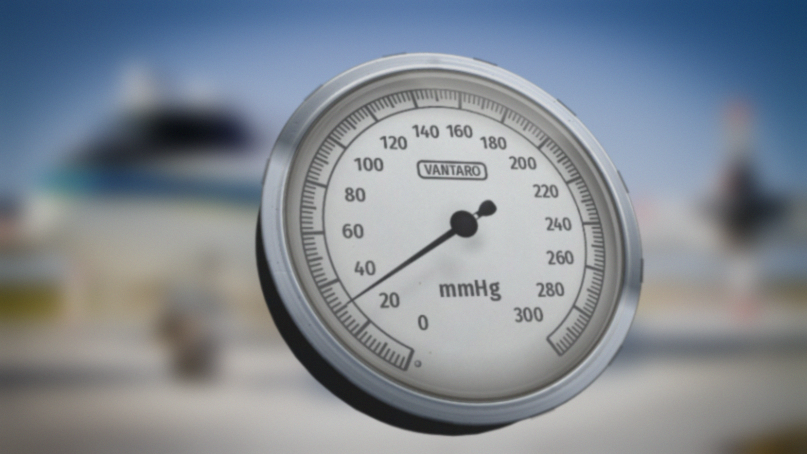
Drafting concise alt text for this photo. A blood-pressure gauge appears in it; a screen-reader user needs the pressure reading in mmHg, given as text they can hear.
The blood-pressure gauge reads 30 mmHg
